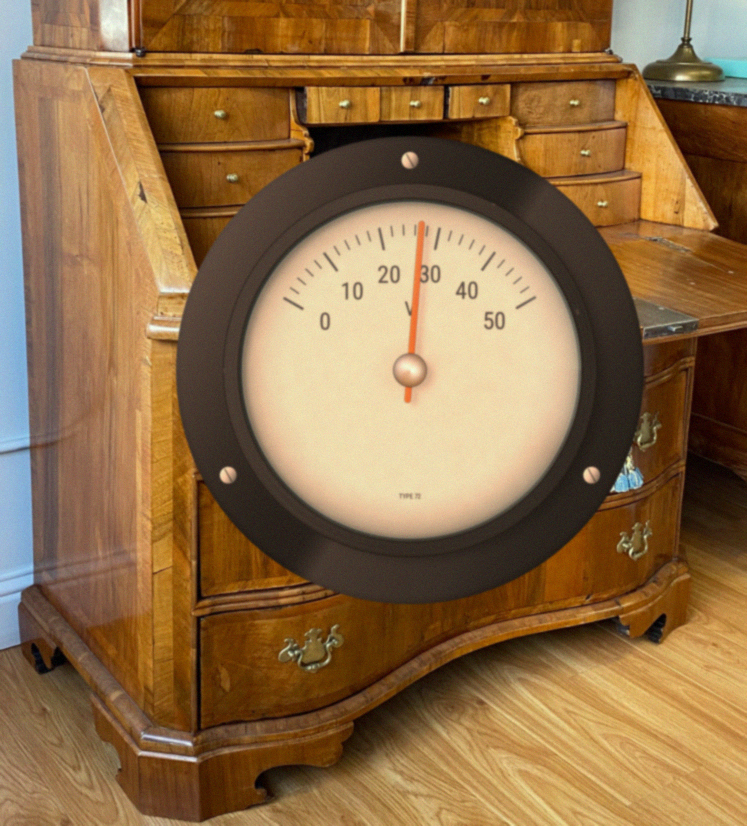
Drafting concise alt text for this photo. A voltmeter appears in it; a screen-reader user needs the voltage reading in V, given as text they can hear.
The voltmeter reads 27 V
